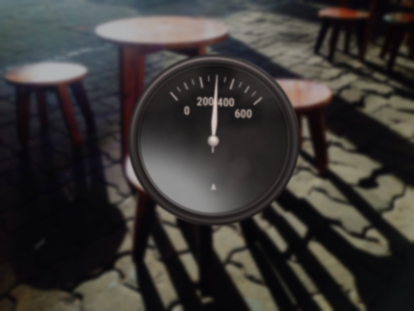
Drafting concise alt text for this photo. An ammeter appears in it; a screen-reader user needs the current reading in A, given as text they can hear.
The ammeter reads 300 A
